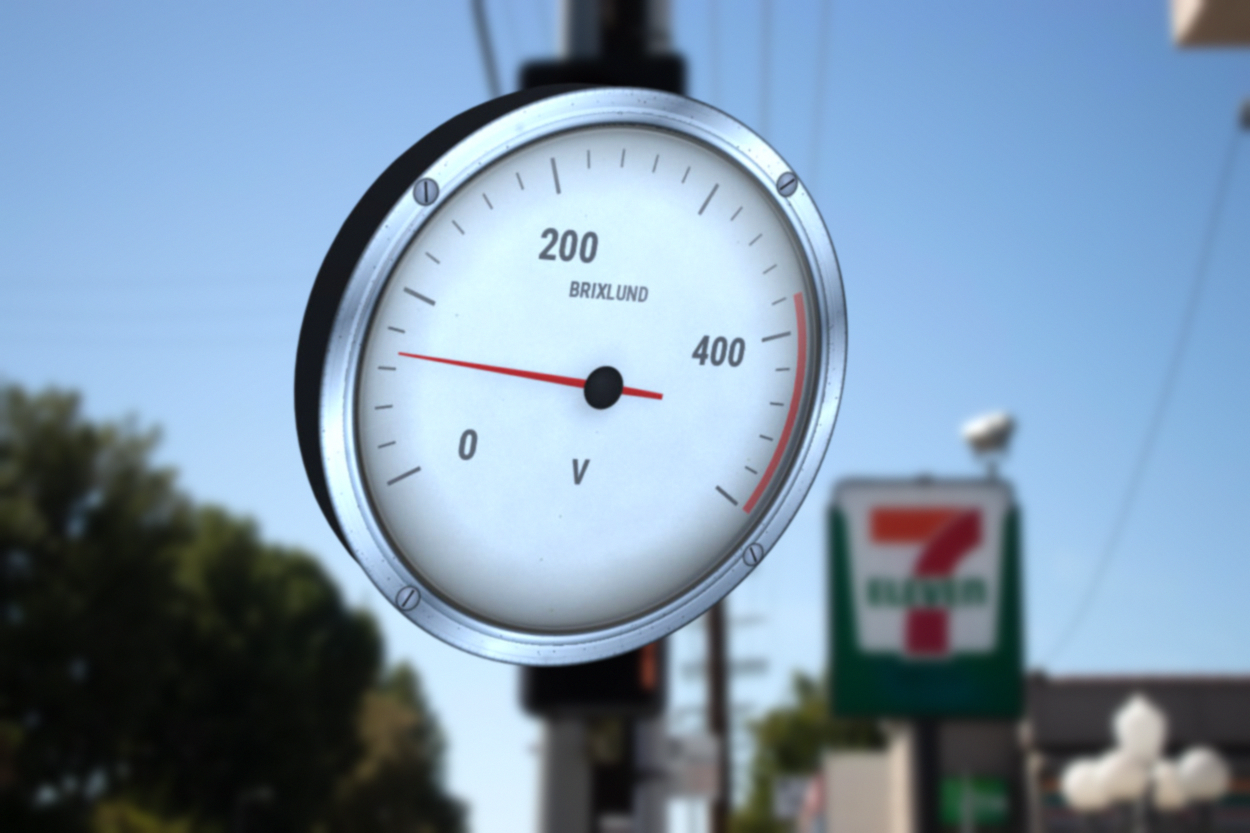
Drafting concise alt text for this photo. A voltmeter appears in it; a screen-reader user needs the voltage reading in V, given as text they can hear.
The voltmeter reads 70 V
